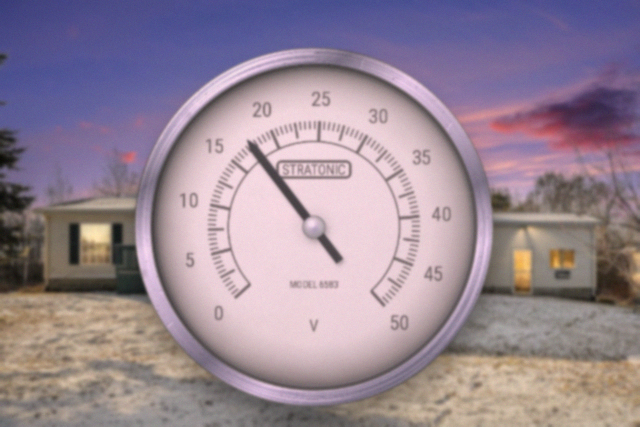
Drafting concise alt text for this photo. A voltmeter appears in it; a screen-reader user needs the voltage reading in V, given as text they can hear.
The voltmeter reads 17.5 V
